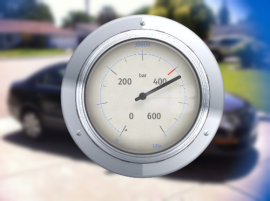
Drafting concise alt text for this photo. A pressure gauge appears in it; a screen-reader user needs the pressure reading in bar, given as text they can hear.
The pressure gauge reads 425 bar
